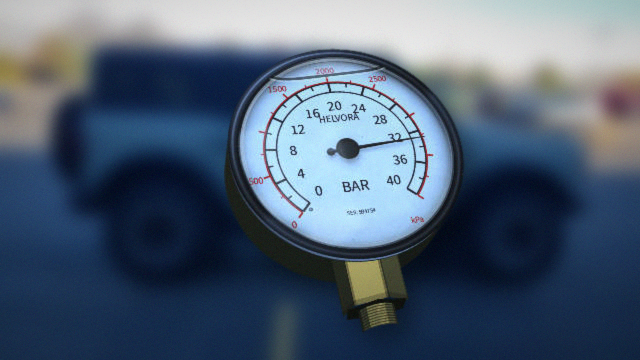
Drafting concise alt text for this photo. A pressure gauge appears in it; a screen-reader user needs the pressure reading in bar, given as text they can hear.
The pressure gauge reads 33 bar
